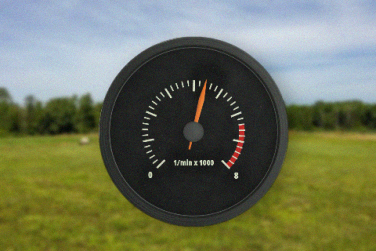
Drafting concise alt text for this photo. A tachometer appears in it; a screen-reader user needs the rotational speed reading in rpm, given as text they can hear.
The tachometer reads 4400 rpm
